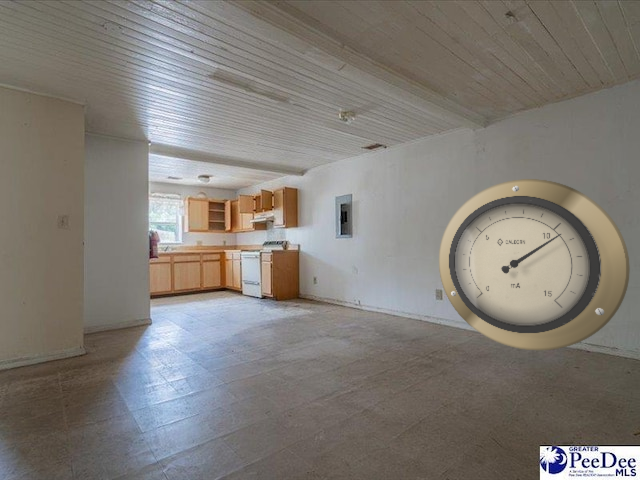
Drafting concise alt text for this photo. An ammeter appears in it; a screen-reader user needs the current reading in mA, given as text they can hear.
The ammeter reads 10.5 mA
